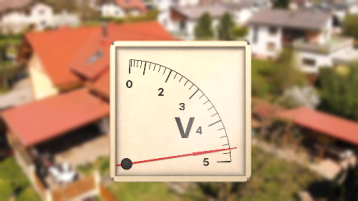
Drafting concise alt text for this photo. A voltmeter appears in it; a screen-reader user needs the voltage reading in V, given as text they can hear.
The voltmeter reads 4.7 V
